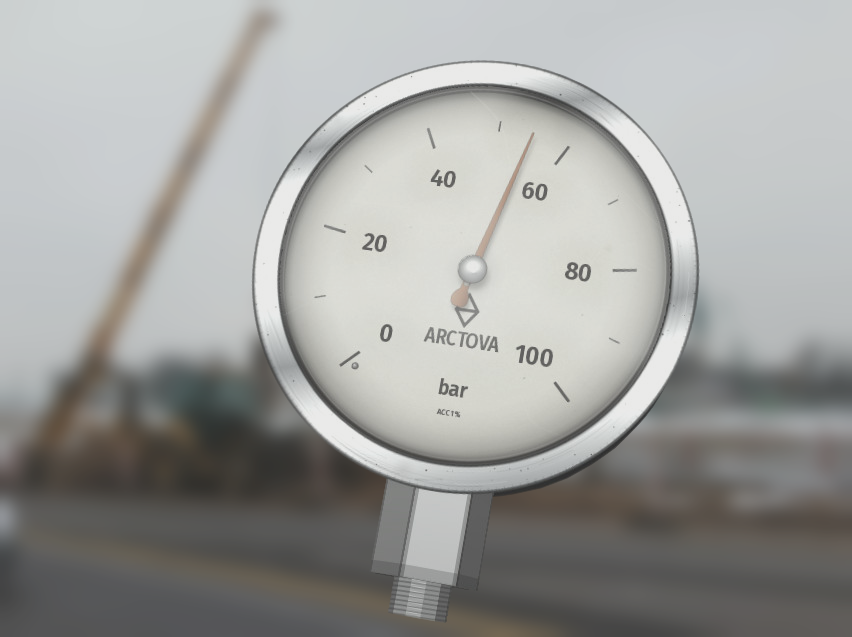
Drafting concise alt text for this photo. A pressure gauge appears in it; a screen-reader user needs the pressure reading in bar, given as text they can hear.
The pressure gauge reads 55 bar
